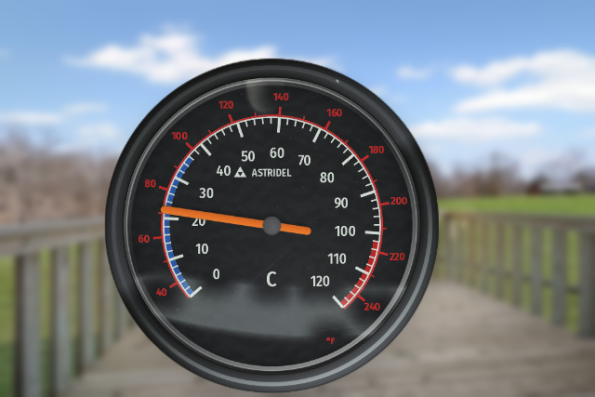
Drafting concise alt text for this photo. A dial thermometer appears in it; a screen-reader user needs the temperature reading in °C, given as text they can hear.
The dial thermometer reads 22 °C
